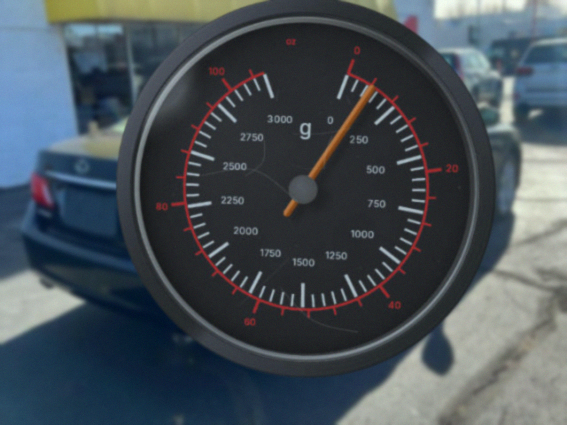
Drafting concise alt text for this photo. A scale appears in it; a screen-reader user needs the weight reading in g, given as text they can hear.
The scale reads 125 g
